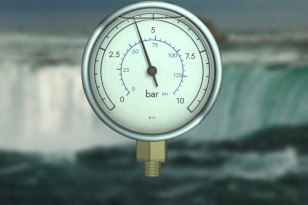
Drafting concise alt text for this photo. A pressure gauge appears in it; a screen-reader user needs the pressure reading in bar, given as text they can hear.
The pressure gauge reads 4.25 bar
